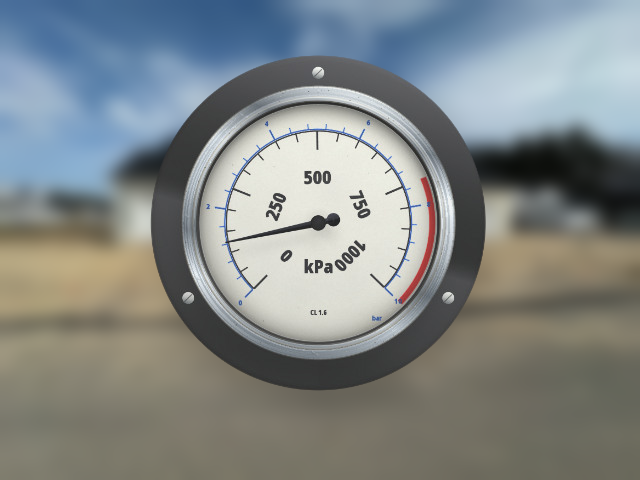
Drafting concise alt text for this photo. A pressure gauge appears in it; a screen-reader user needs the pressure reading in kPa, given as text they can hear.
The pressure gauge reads 125 kPa
